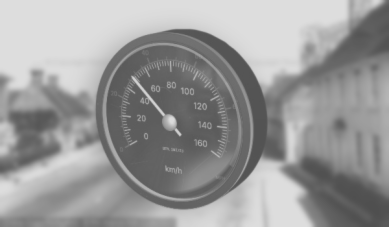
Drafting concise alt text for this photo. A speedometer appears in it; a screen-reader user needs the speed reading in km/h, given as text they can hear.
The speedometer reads 50 km/h
